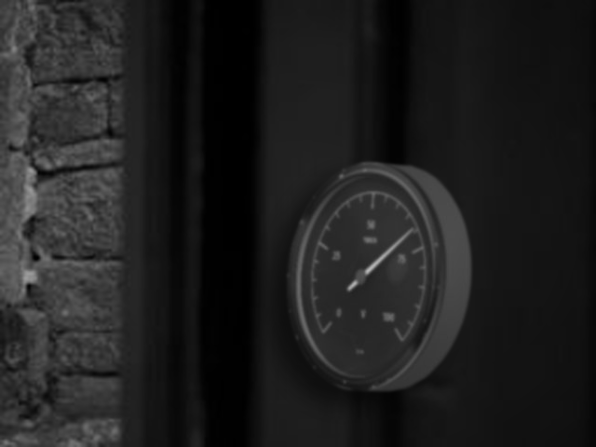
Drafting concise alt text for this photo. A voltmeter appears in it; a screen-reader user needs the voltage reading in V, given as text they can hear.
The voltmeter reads 70 V
